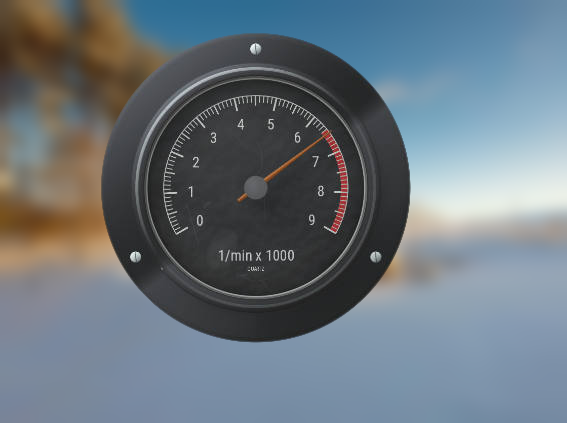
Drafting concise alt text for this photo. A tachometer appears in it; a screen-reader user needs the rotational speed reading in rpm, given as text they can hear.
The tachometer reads 6500 rpm
